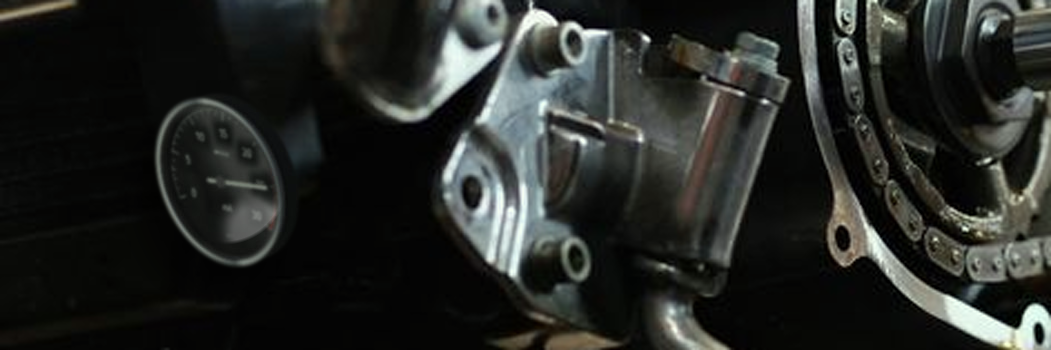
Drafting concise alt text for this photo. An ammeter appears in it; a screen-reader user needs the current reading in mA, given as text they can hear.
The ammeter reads 25 mA
